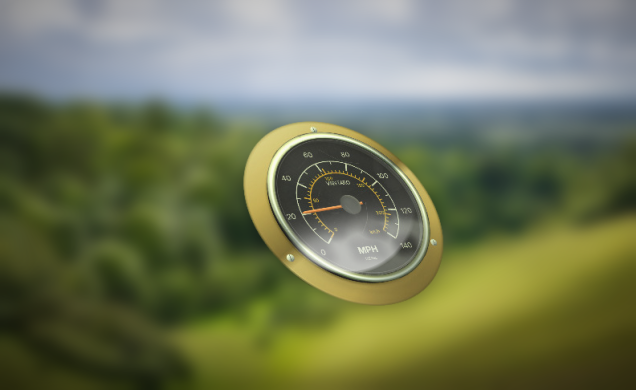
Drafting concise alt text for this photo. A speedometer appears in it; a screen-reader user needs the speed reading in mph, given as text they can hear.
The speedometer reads 20 mph
